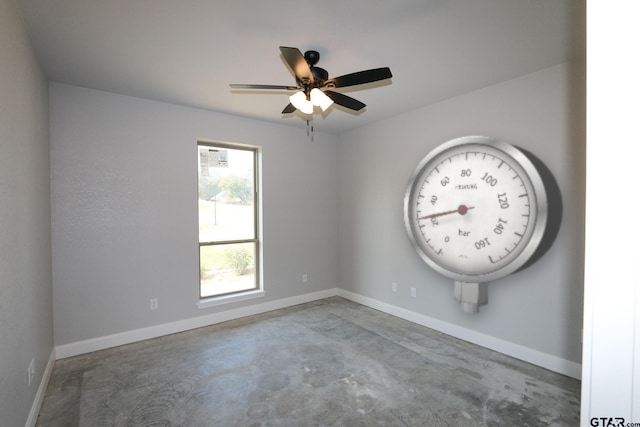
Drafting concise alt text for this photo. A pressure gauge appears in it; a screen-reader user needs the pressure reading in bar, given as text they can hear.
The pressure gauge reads 25 bar
